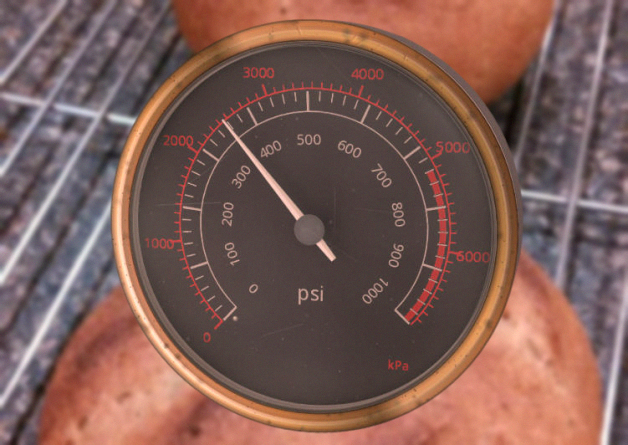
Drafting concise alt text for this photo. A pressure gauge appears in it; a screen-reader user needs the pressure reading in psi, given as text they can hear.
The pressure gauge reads 360 psi
